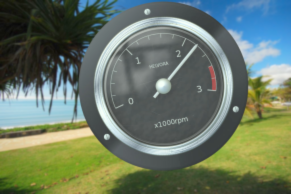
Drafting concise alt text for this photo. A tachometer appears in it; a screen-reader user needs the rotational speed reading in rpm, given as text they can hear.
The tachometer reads 2200 rpm
